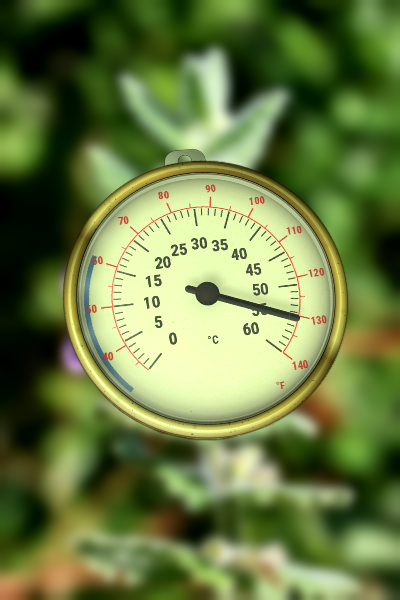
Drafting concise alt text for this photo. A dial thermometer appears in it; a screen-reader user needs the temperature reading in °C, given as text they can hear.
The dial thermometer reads 55 °C
